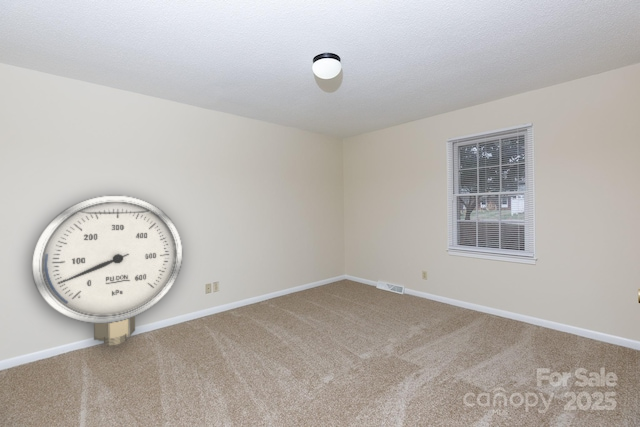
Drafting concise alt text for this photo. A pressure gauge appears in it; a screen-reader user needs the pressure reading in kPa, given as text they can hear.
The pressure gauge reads 50 kPa
